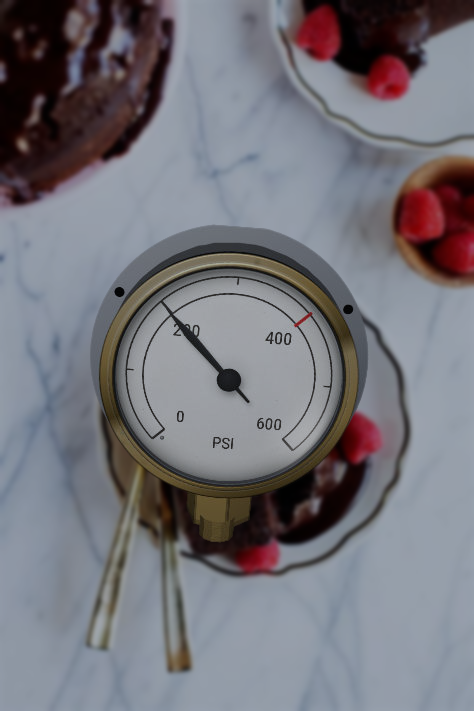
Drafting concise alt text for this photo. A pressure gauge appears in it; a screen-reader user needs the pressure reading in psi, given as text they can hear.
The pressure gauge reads 200 psi
